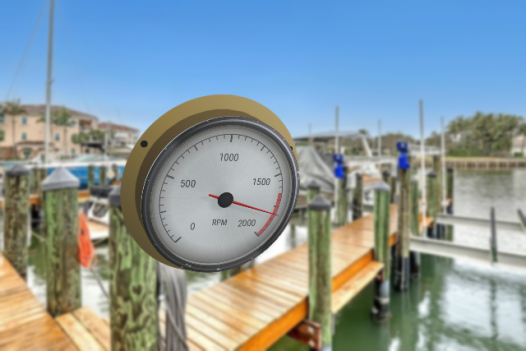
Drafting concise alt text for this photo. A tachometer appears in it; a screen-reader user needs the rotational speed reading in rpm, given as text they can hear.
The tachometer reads 1800 rpm
